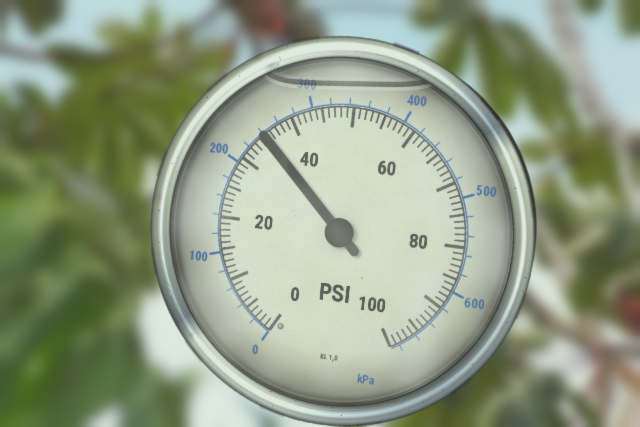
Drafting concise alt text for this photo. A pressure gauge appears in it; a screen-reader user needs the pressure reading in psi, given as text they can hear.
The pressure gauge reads 35 psi
